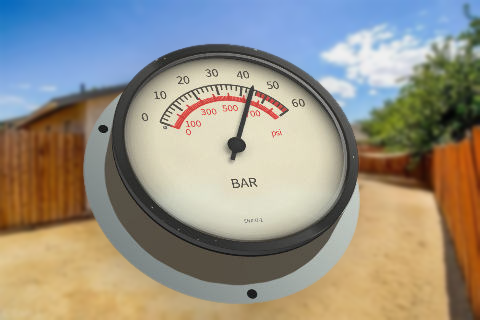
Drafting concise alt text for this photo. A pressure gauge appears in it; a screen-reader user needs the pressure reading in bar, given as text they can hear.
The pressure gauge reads 44 bar
